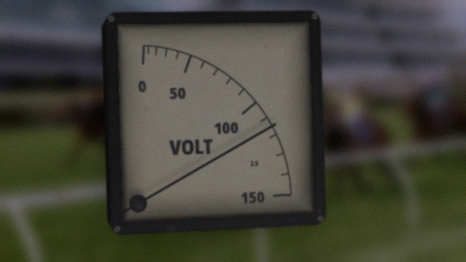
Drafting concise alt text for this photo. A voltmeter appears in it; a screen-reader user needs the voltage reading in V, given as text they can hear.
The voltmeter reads 115 V
